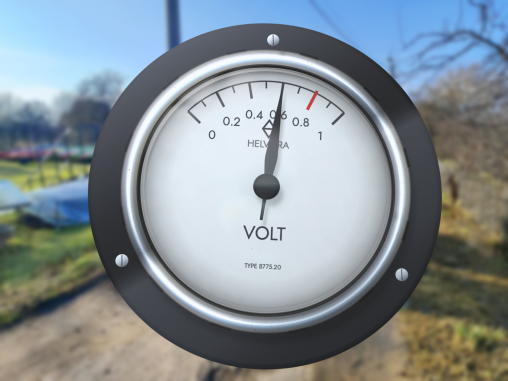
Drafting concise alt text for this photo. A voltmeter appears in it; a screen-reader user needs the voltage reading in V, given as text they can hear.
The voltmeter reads 0.6 V
